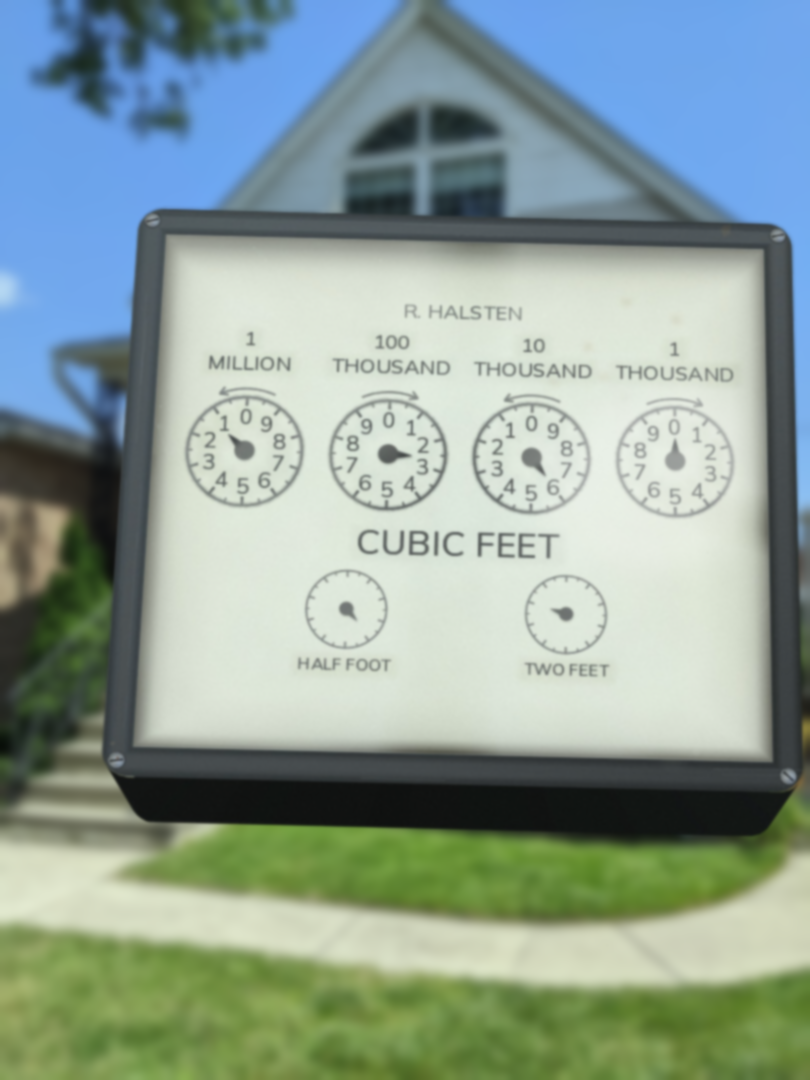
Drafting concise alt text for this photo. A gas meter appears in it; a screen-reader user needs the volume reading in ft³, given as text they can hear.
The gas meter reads 126000 ft³
